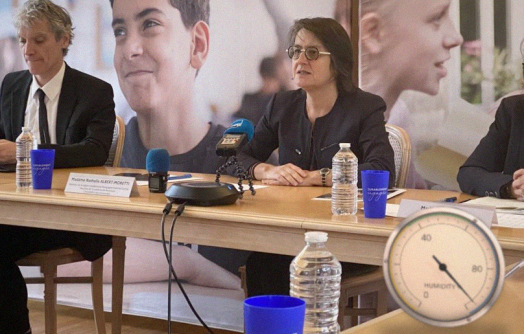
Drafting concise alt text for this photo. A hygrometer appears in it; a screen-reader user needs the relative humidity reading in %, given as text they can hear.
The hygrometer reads 96 %
